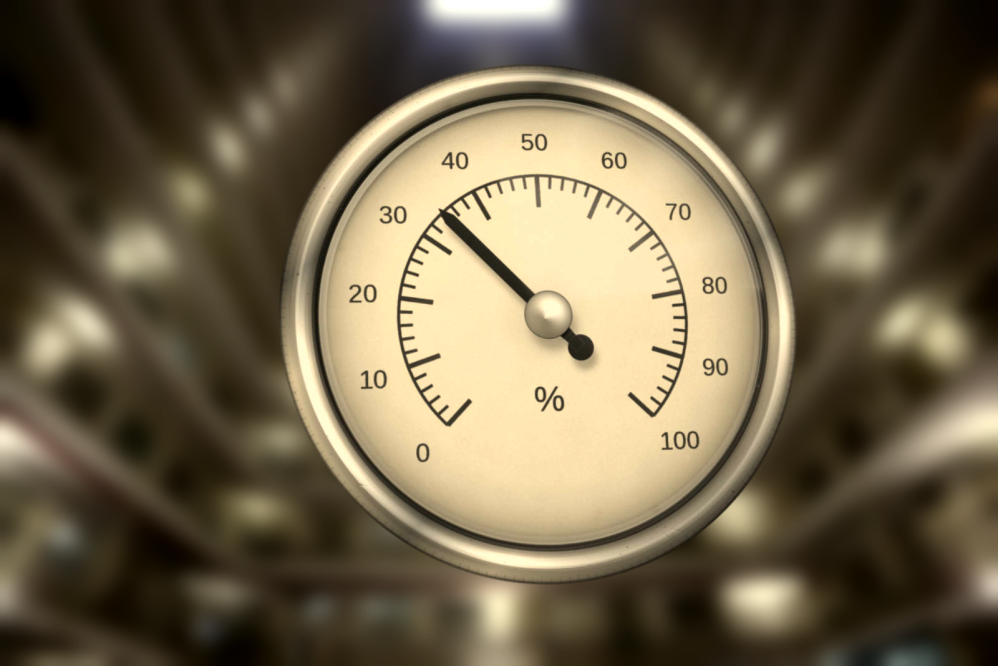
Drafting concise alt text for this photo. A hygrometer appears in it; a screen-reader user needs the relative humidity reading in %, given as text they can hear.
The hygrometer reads 34 %
